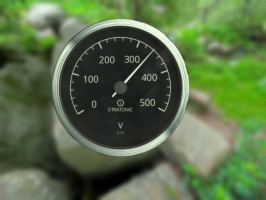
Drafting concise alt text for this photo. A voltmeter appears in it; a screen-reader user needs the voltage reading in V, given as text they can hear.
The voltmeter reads 340 V
